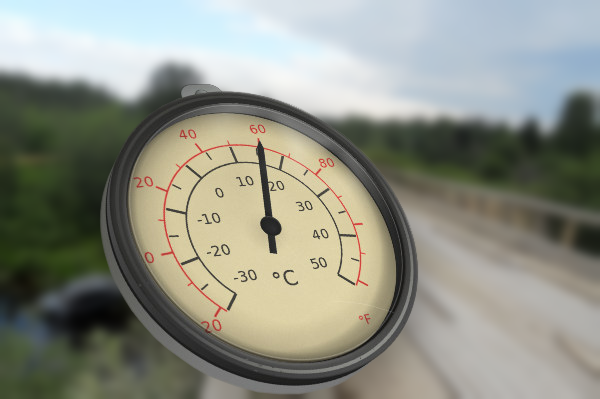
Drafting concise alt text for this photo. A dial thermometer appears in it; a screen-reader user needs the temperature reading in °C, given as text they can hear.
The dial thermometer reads 15 °C
